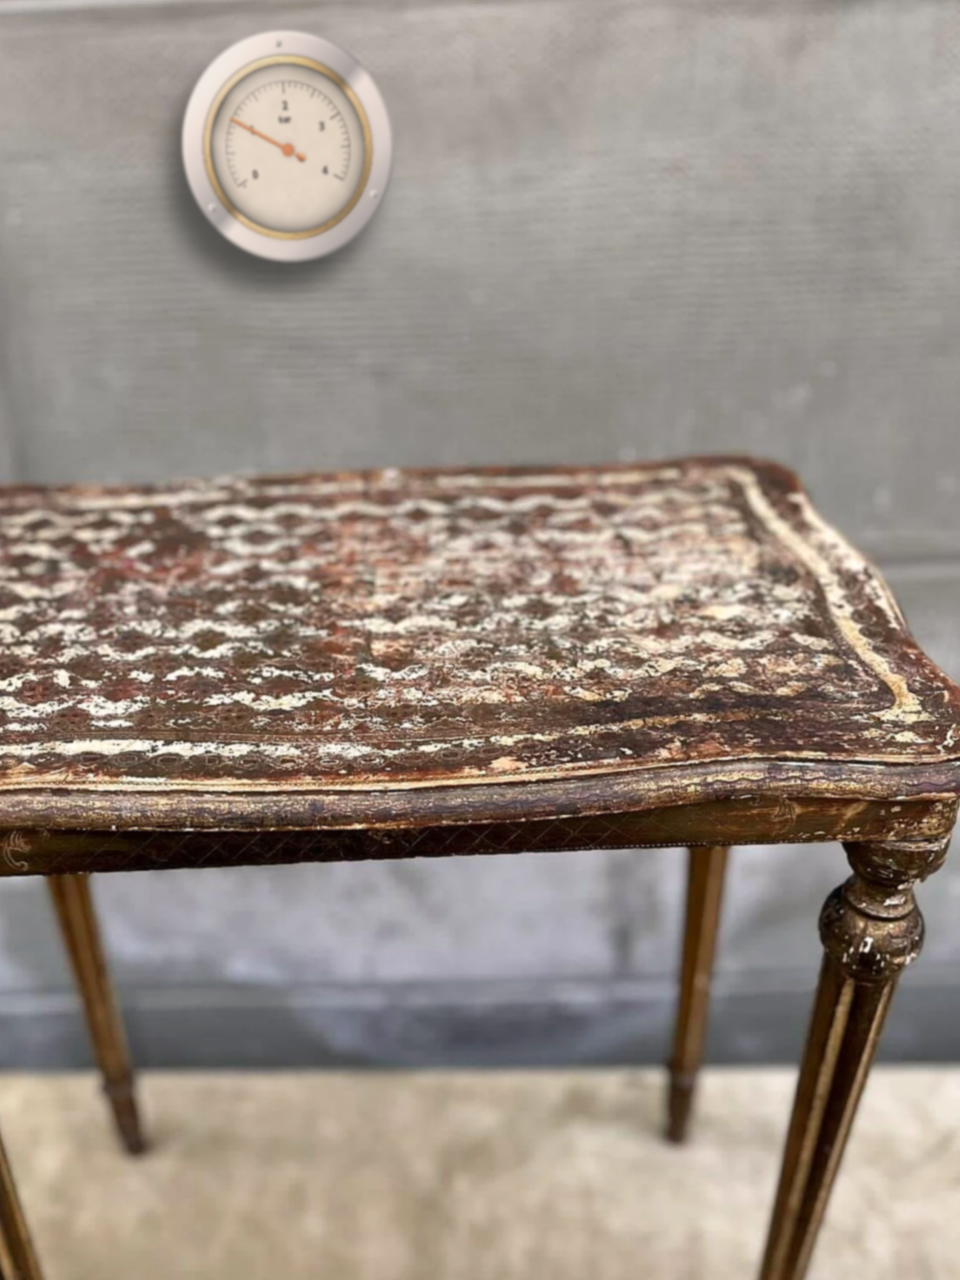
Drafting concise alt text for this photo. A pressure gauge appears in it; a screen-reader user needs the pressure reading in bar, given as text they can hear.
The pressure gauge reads 1 bar
